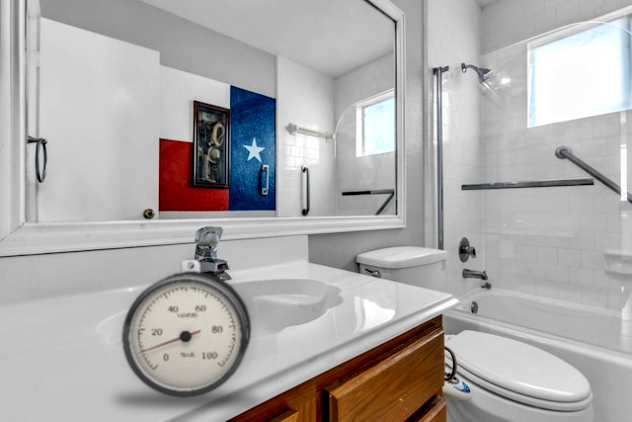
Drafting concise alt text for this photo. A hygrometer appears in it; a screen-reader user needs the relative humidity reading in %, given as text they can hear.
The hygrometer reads 10 %
